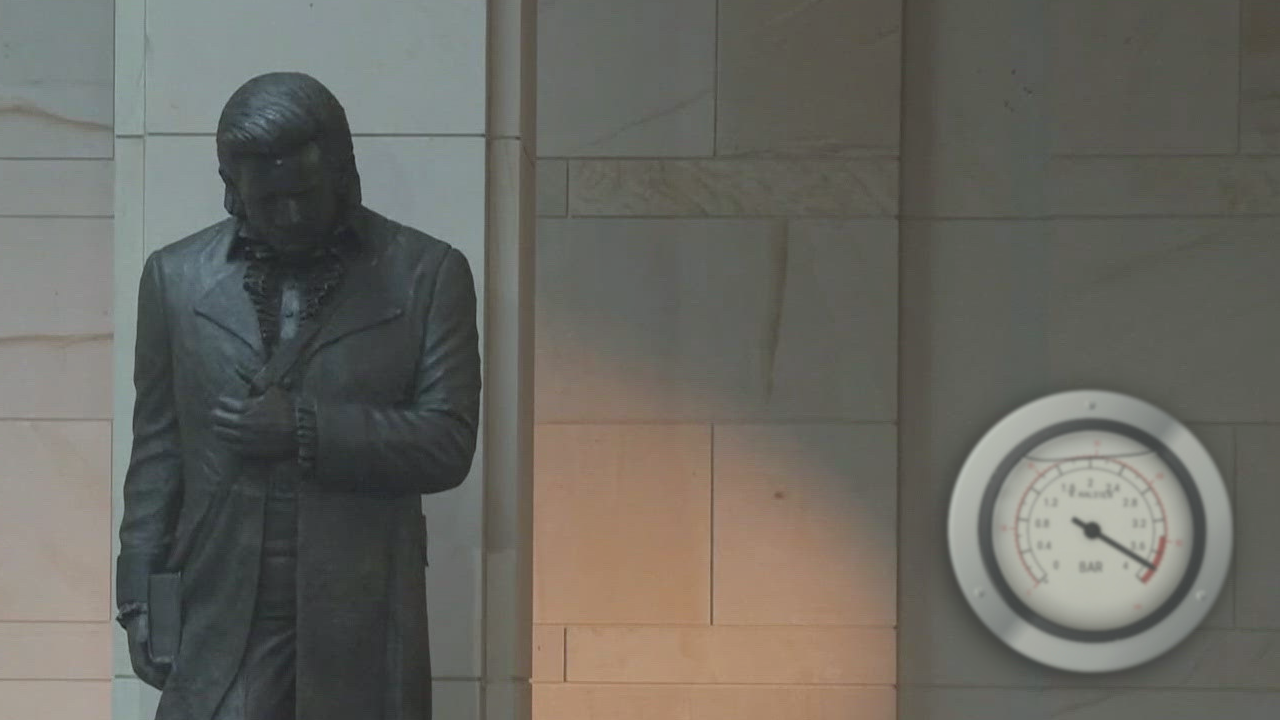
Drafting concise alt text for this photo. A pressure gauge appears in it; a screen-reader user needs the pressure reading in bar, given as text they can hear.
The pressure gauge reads 3.8 bar
